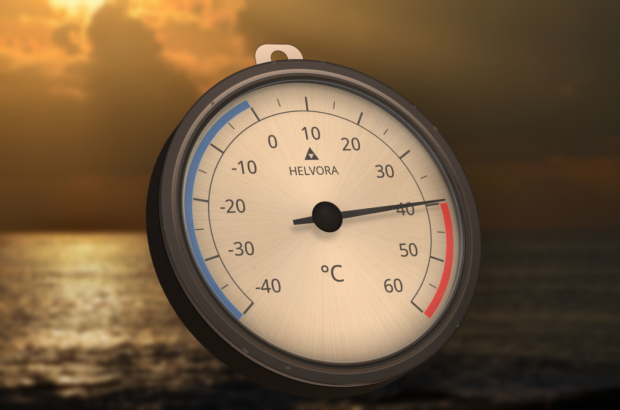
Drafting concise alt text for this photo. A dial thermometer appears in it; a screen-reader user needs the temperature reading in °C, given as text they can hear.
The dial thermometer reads 40 °C
